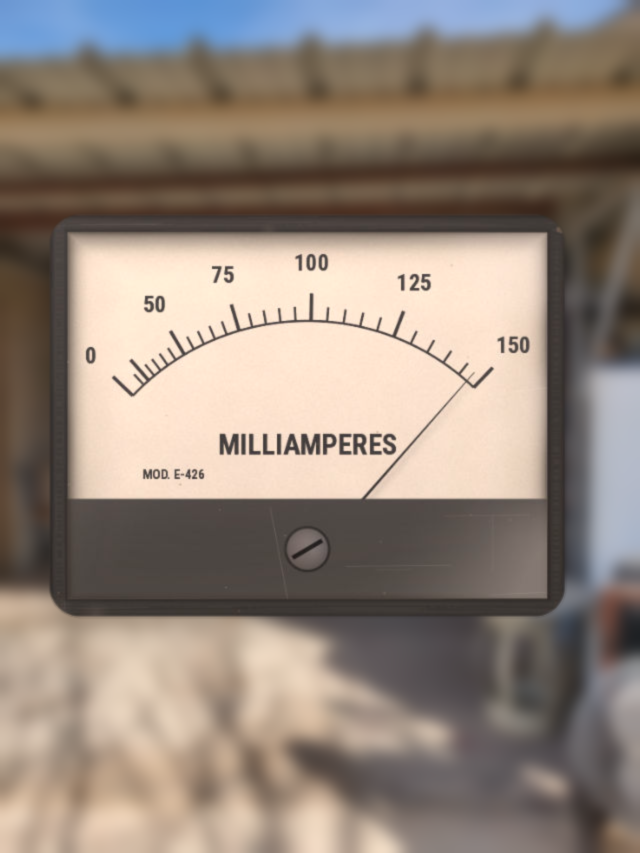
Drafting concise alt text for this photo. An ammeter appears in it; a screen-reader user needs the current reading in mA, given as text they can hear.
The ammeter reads 147.5 mA
